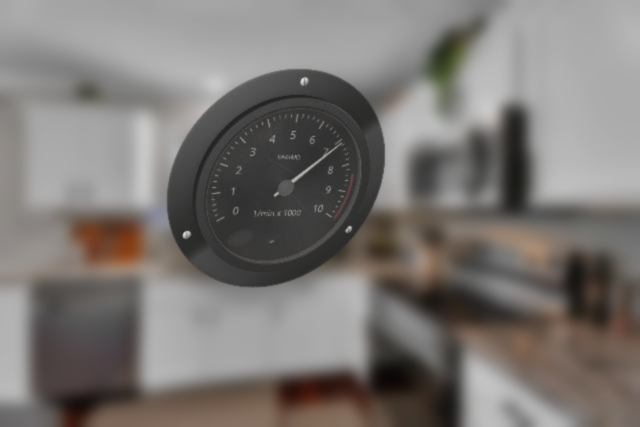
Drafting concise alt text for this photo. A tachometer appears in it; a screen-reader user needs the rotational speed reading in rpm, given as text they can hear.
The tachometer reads 7000 rpm
